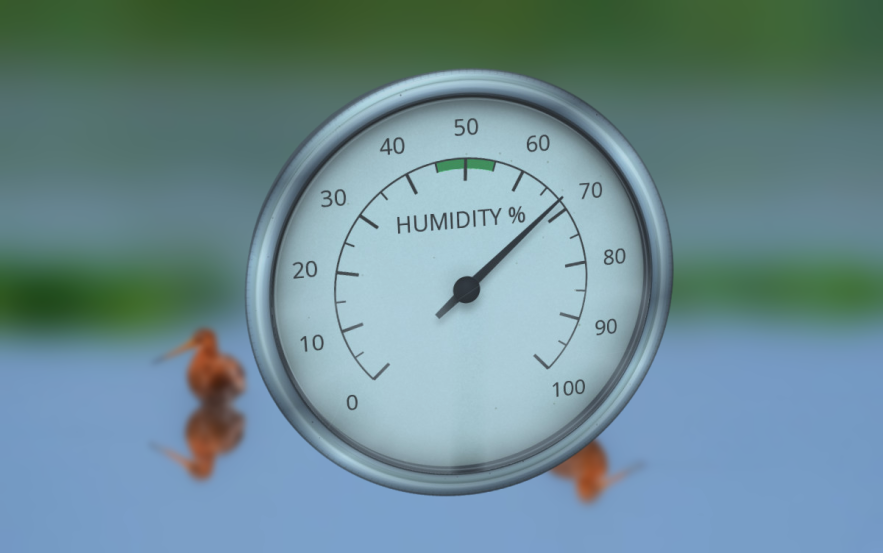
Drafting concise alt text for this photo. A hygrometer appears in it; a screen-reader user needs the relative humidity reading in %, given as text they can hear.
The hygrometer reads 67.5 %
